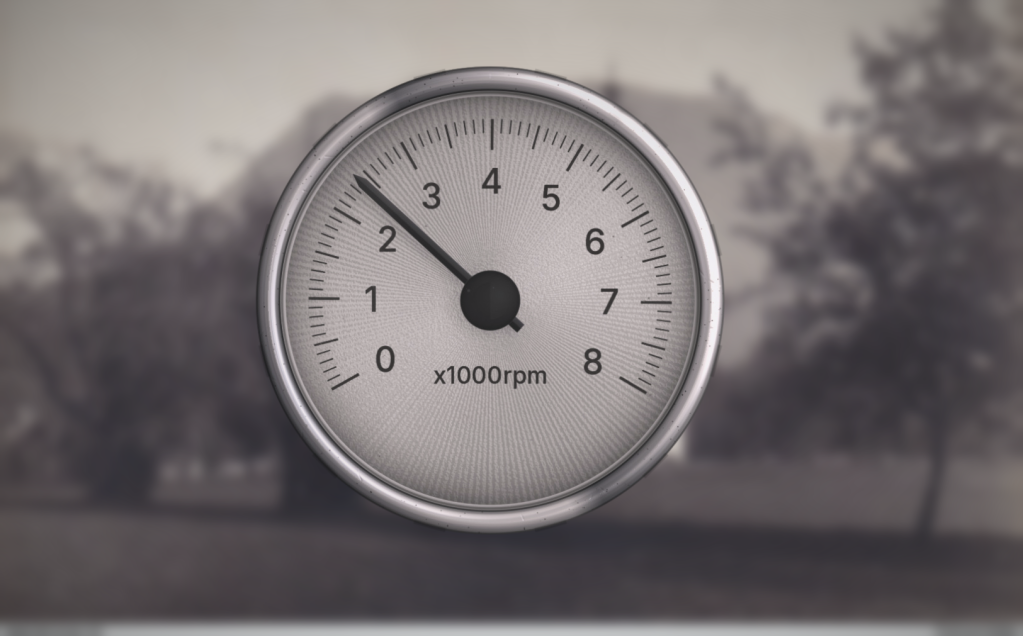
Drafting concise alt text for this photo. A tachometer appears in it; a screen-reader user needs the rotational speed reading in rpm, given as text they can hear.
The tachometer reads 2400 rpm
